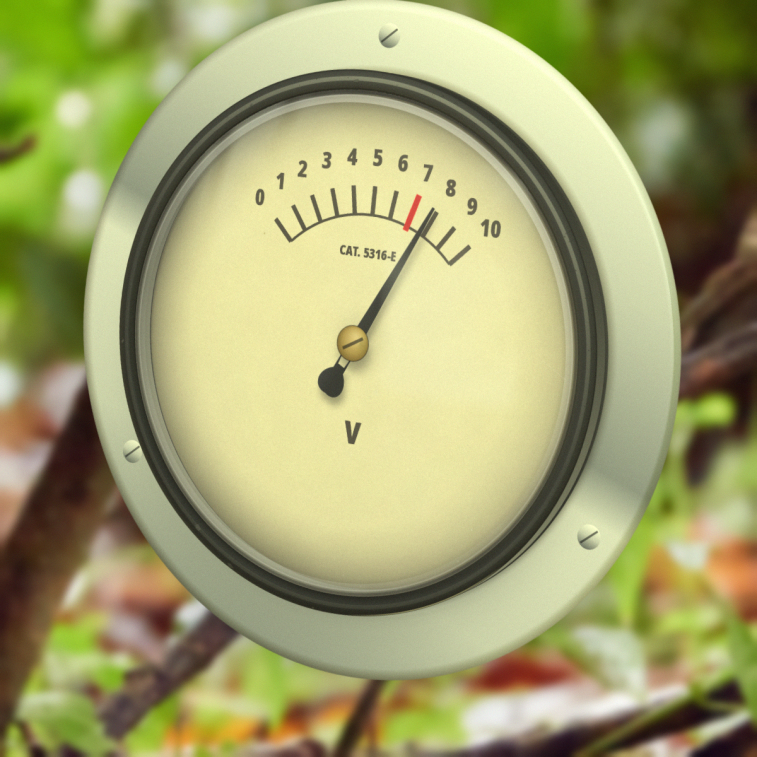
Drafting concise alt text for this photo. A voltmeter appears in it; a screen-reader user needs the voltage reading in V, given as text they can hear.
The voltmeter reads 8 V
